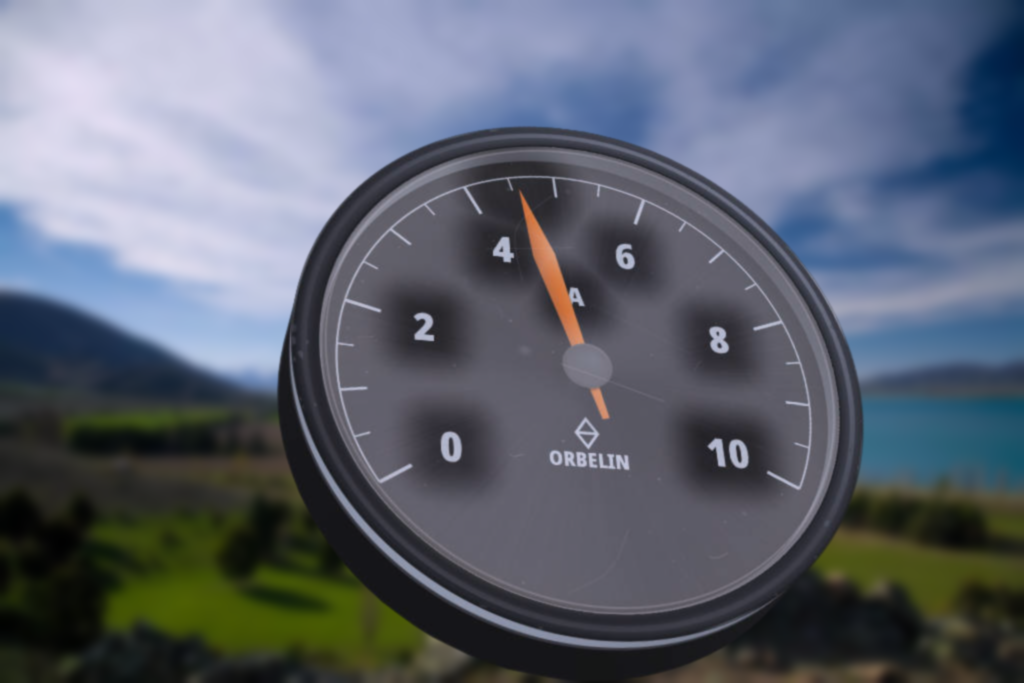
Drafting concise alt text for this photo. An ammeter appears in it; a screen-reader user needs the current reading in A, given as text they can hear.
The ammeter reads 4.5 A
